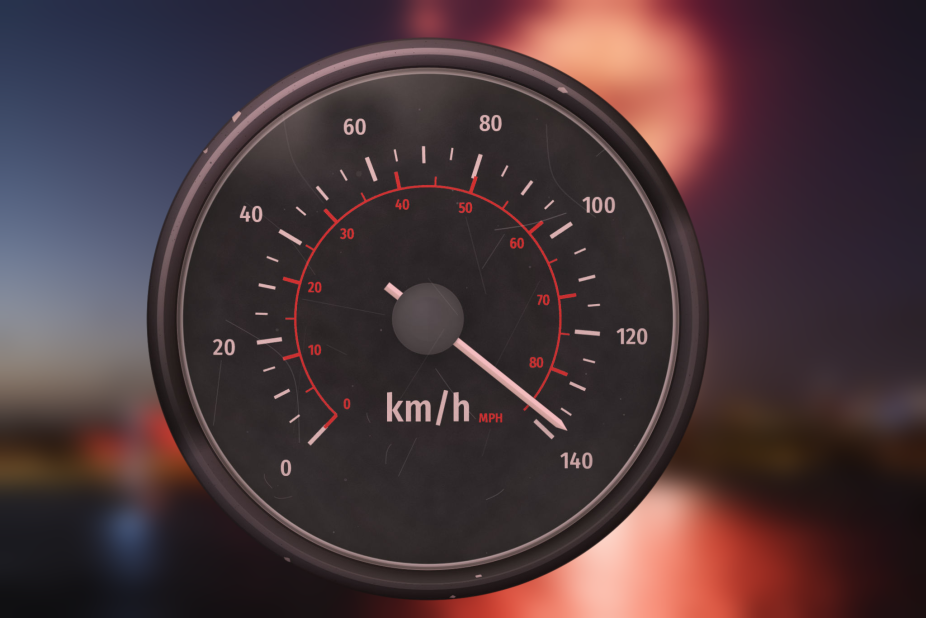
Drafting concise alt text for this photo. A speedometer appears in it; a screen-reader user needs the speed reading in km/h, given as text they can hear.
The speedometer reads 137.5 km/h
